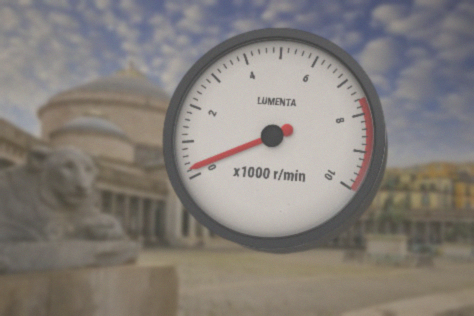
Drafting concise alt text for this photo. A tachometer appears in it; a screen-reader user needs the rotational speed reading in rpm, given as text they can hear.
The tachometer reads 200 rpm
